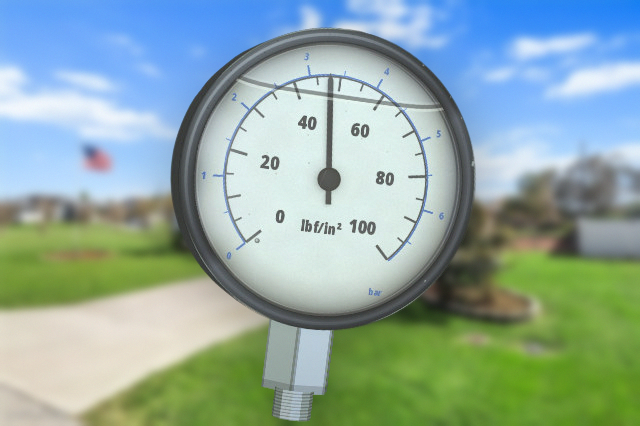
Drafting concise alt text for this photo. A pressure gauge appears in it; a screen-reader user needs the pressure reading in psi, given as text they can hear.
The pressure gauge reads 47.5 psi
